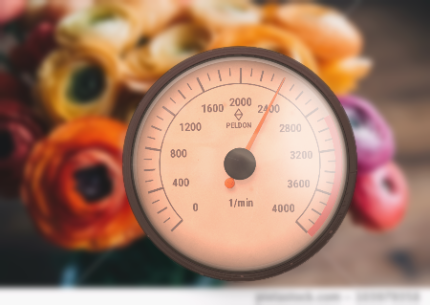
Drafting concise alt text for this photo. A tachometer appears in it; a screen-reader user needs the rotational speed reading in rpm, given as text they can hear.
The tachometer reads 2400 rpm
